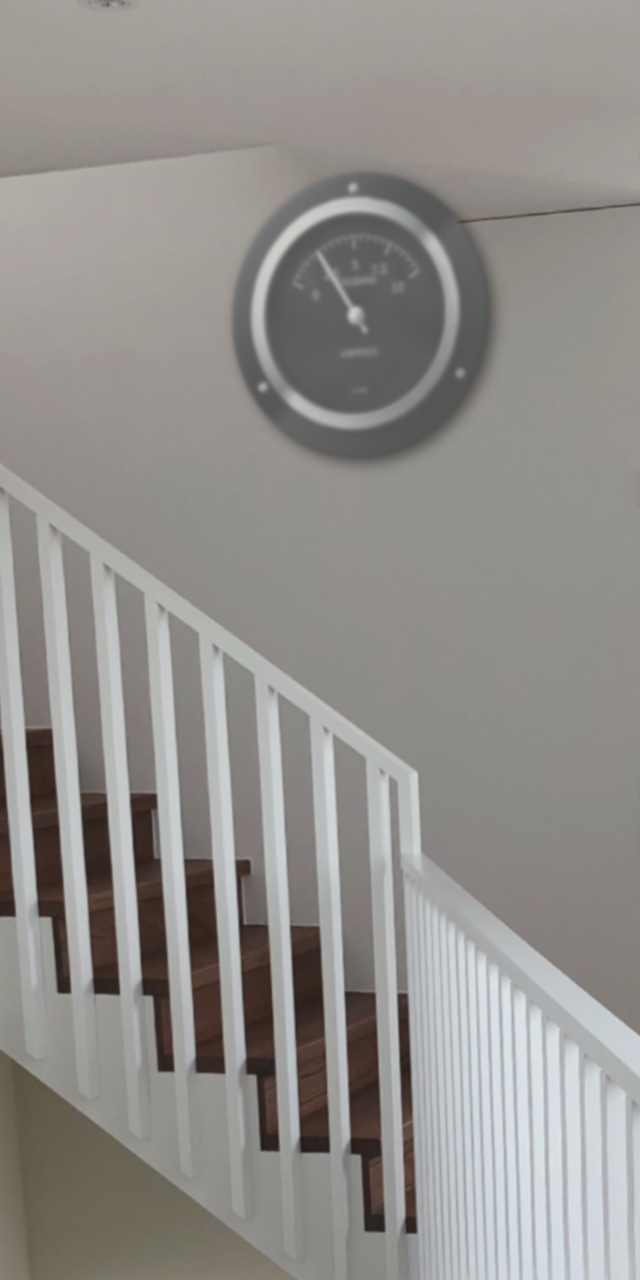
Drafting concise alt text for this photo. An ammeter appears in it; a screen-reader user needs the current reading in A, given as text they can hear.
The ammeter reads 2.5 A
